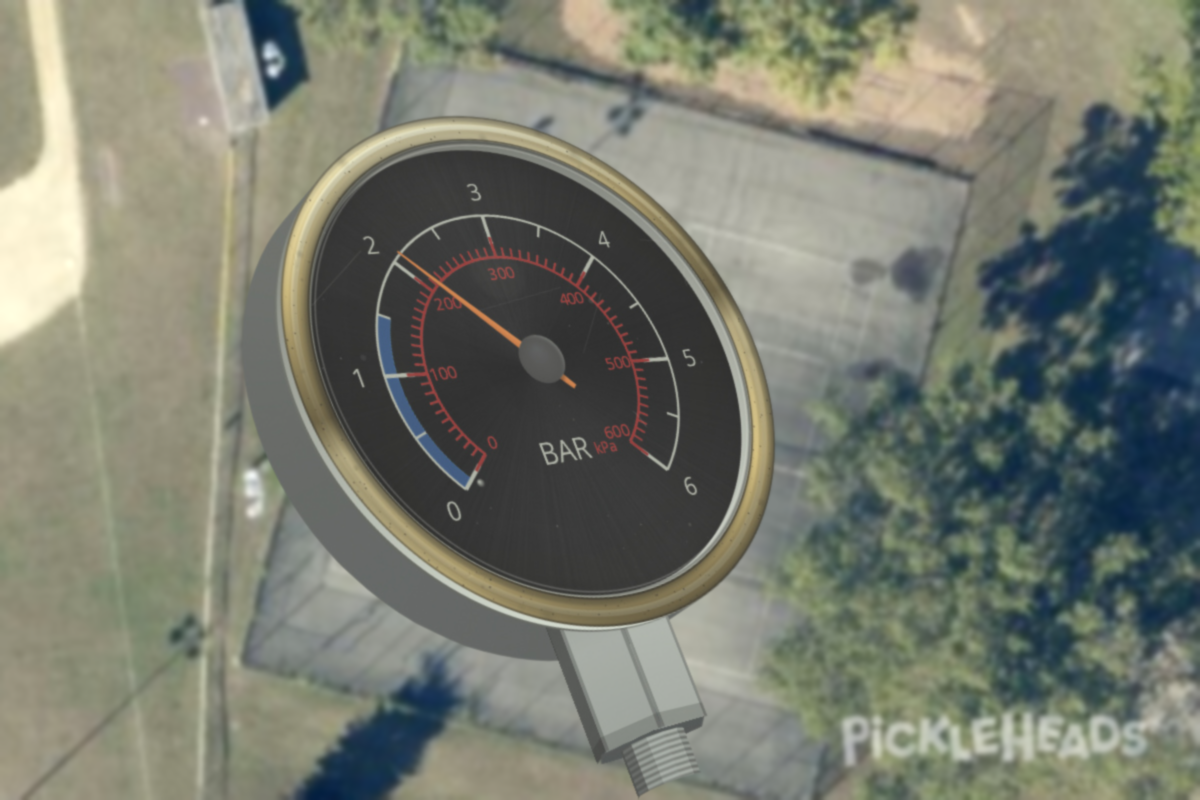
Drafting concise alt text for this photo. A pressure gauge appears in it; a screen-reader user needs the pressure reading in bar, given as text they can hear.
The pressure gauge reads 2 bar
